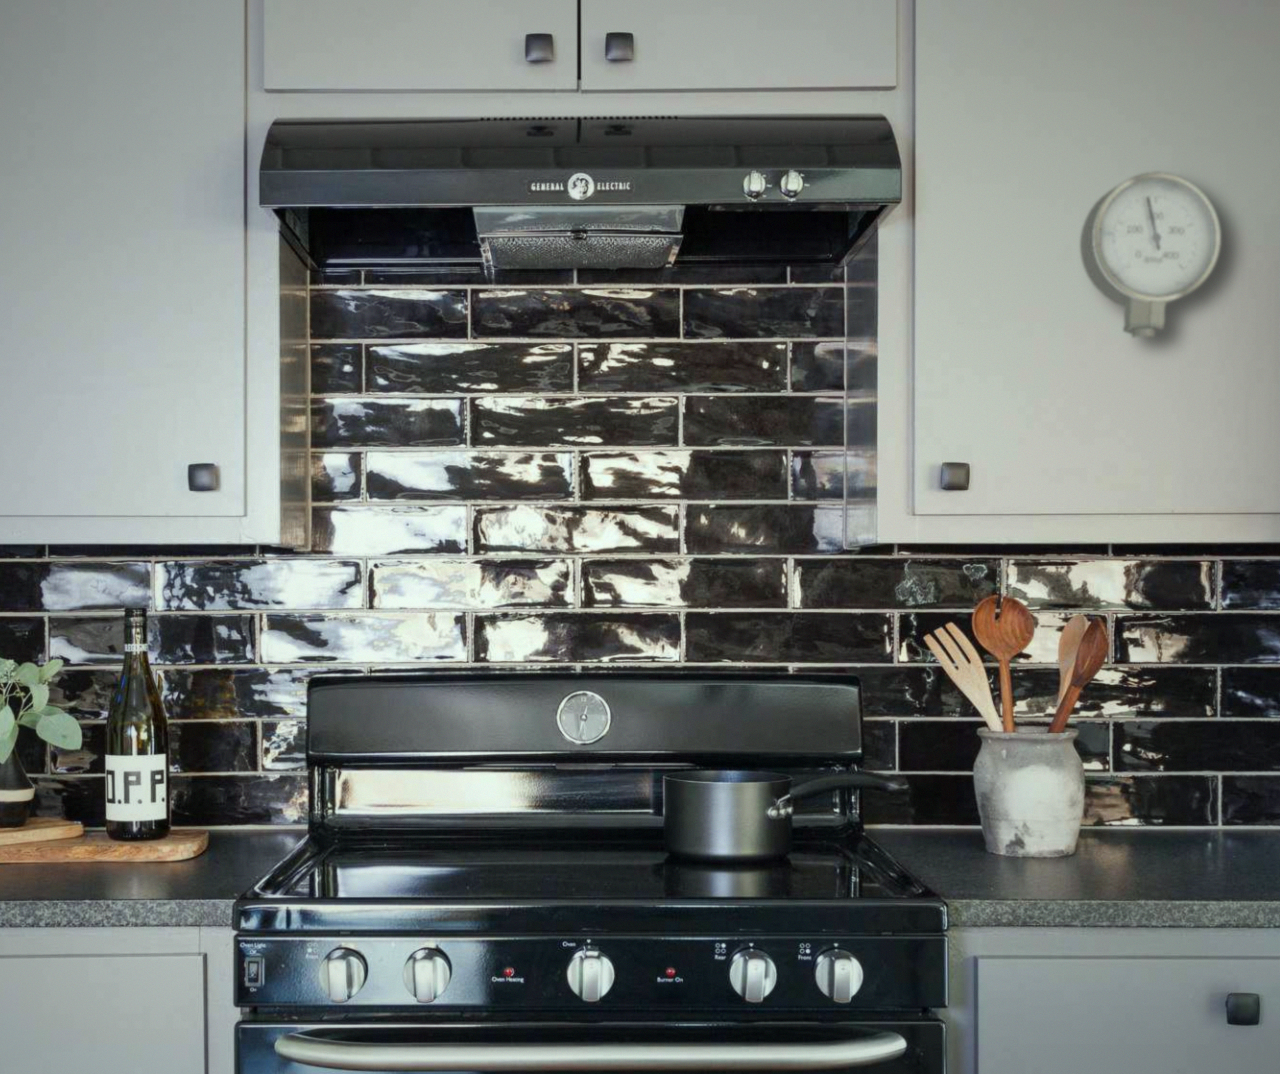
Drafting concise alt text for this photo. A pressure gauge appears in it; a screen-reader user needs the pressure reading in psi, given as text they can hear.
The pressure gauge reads 180 psi
